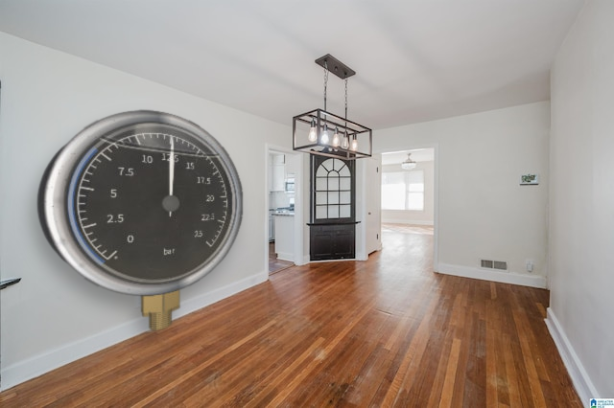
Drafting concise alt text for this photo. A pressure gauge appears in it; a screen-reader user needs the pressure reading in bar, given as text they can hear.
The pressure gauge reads 12.5 bar
